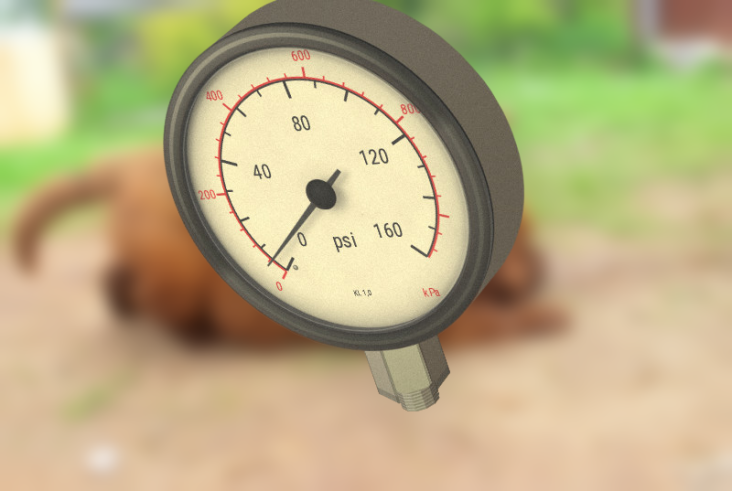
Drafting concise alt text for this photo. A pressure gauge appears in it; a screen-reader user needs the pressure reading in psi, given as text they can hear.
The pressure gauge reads 5 psi
